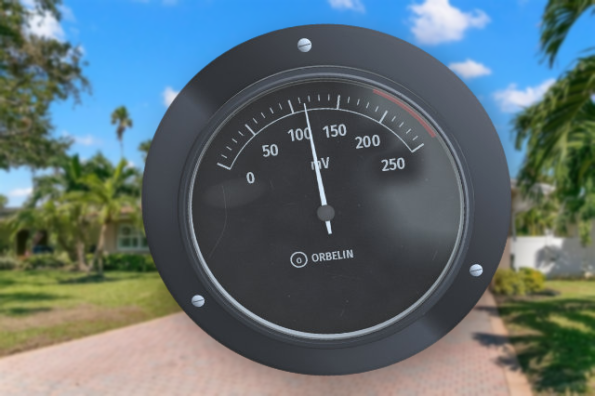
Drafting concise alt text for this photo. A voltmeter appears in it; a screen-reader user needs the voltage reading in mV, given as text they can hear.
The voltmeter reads 115 mV
